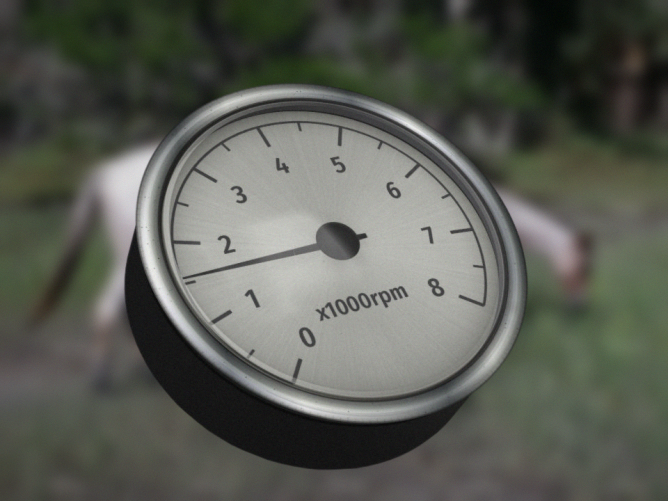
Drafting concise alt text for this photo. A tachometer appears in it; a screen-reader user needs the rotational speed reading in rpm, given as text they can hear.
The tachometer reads 1500 rpm
